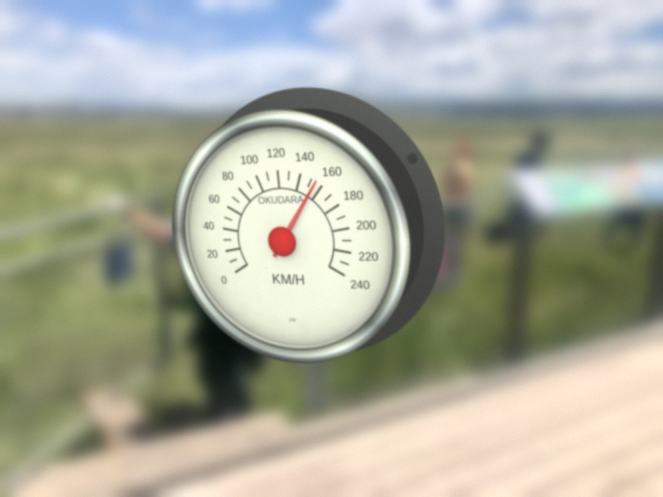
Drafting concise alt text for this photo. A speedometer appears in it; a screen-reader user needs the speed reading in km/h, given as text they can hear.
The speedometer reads 155 km/h
